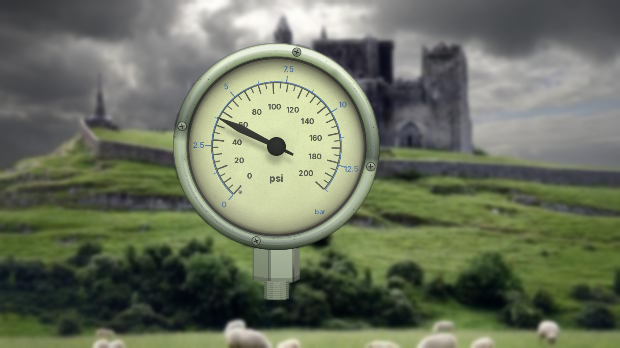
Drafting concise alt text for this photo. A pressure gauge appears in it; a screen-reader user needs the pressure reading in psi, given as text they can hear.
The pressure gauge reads 55 psi
